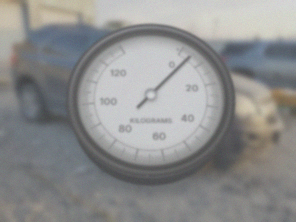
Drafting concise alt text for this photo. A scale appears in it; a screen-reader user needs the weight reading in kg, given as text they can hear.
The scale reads 5 kg
